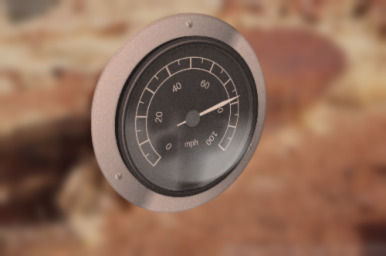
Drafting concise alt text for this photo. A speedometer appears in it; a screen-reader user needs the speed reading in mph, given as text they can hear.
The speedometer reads 77.5 mph
